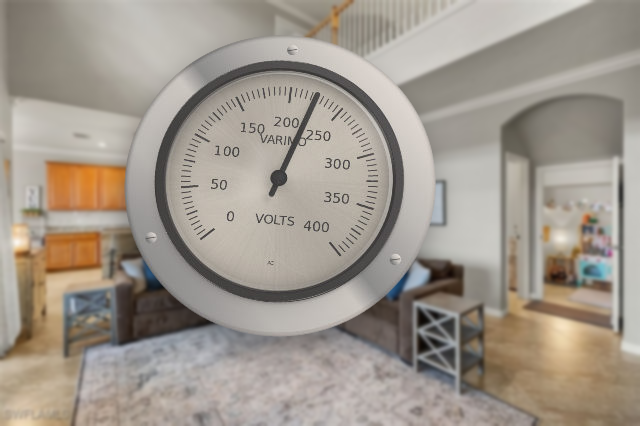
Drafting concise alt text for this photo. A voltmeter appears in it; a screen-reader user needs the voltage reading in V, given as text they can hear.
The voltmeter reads 225 V
